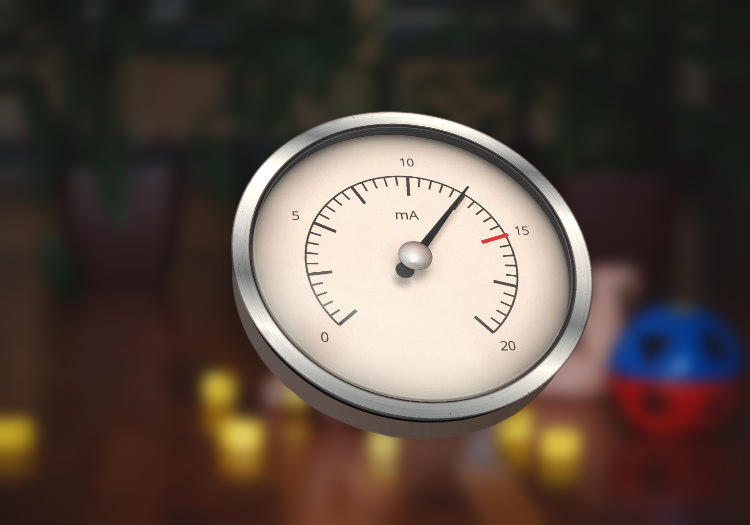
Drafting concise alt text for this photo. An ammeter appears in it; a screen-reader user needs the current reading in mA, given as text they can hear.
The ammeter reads 12.5 mA
